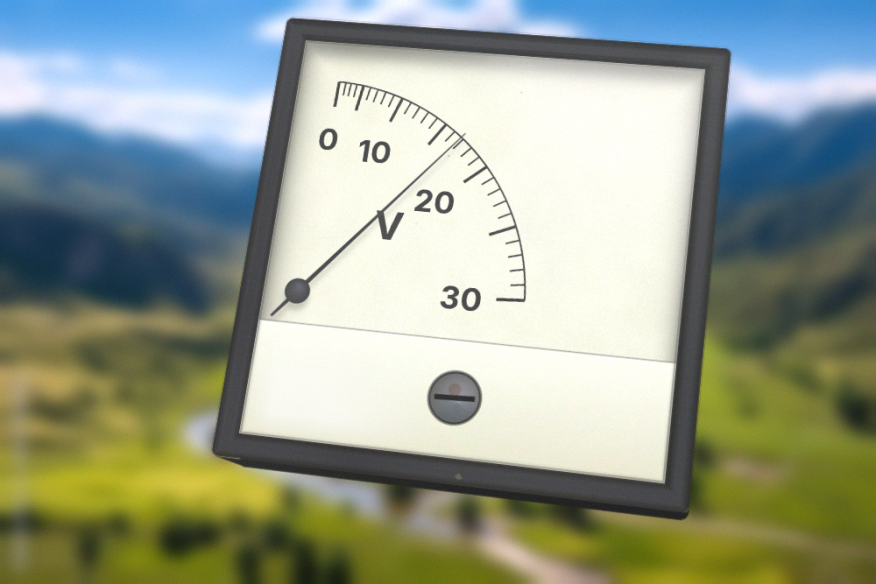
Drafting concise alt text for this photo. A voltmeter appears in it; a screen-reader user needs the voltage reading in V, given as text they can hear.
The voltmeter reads 17 V
